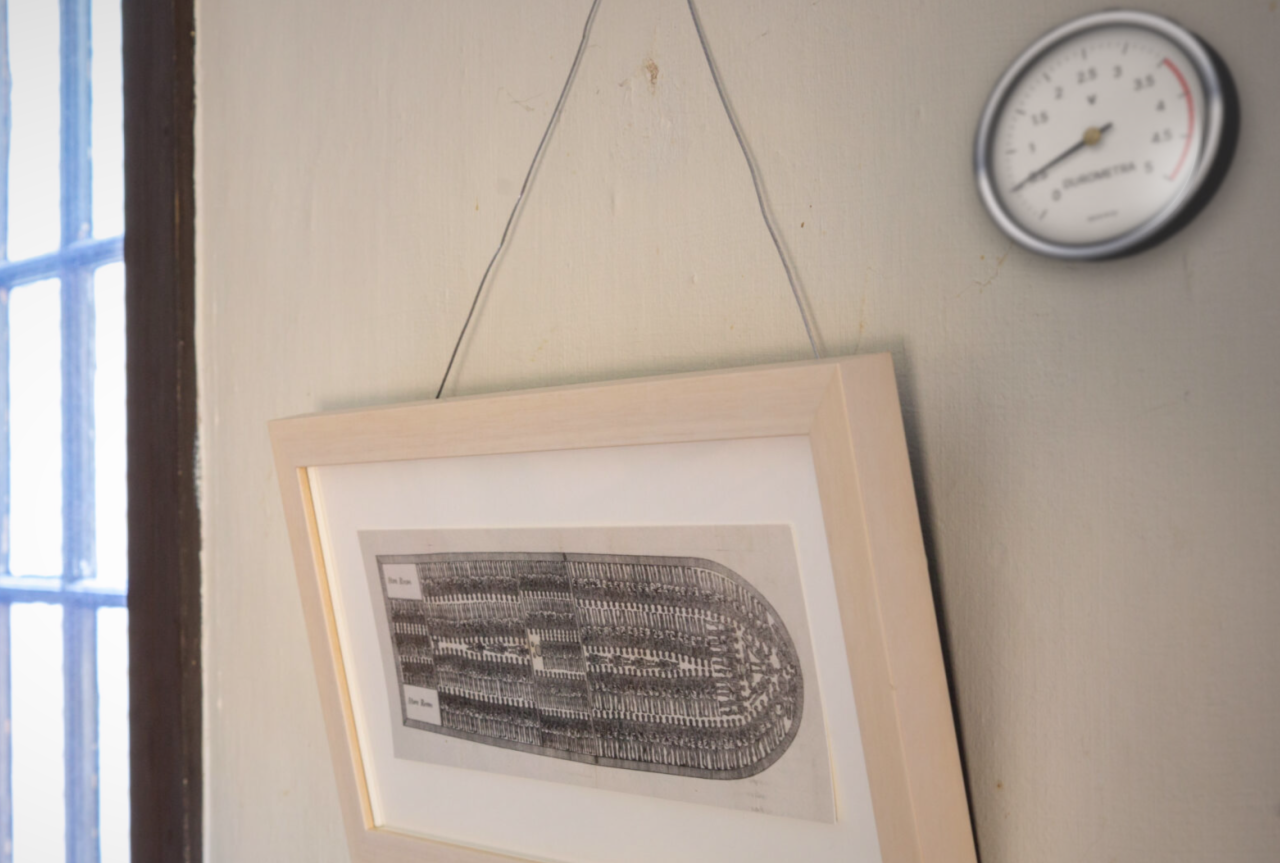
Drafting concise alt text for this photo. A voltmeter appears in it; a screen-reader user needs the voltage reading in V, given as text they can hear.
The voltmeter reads 0.5 V
